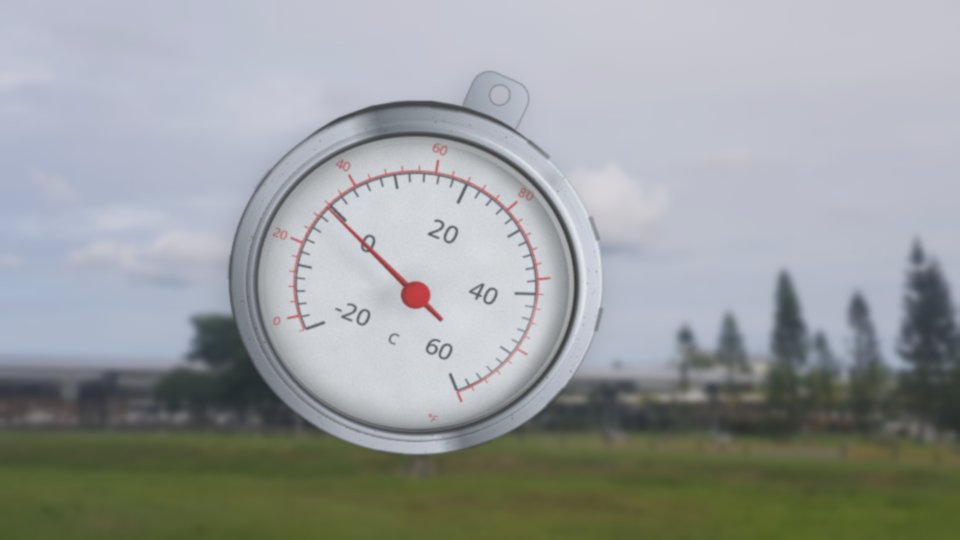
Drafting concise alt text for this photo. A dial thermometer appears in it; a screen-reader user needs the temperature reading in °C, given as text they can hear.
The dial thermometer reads 0 °C
